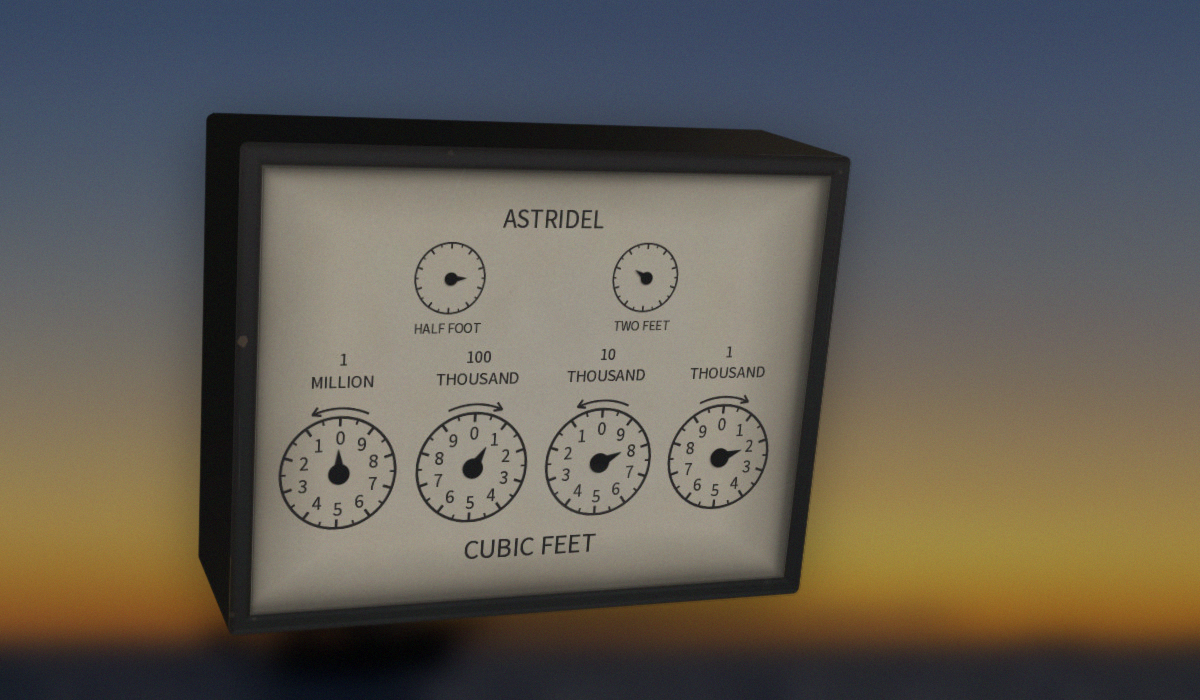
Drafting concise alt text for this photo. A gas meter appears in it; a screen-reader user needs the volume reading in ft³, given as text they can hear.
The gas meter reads 8200 ft³
